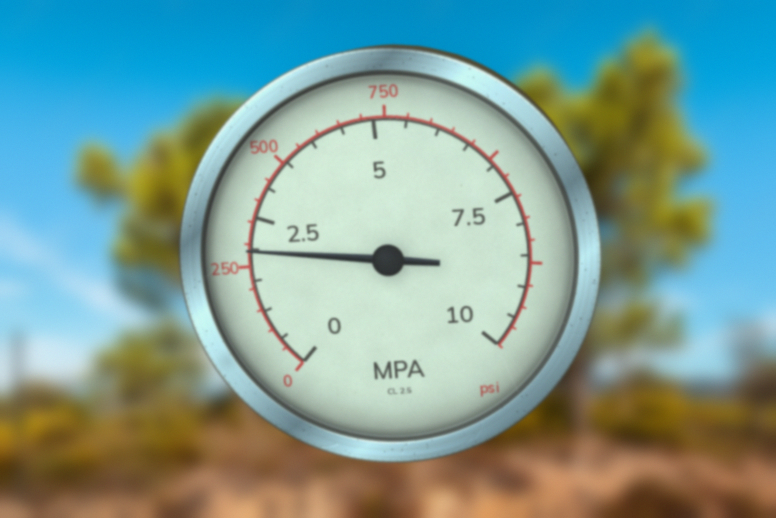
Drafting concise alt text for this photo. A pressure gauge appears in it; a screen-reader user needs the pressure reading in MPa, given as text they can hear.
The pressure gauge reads 2 MPa
